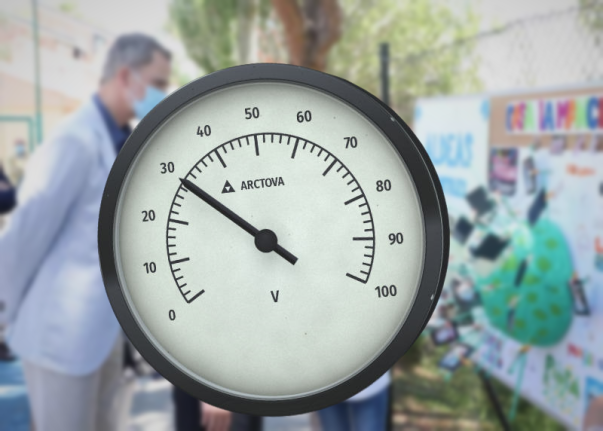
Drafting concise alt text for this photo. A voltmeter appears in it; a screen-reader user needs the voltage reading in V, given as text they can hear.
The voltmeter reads 30 V
